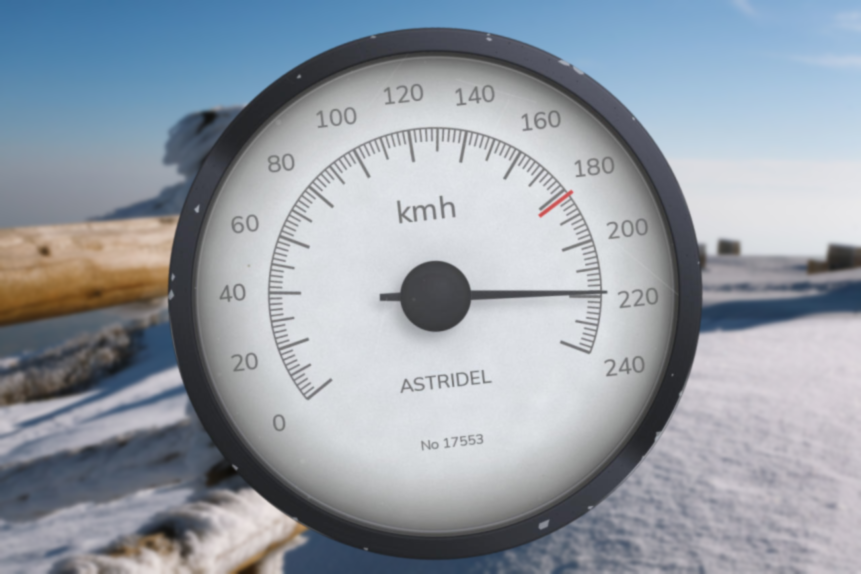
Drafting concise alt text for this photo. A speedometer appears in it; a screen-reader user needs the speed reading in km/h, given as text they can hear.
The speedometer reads 218 km/h
